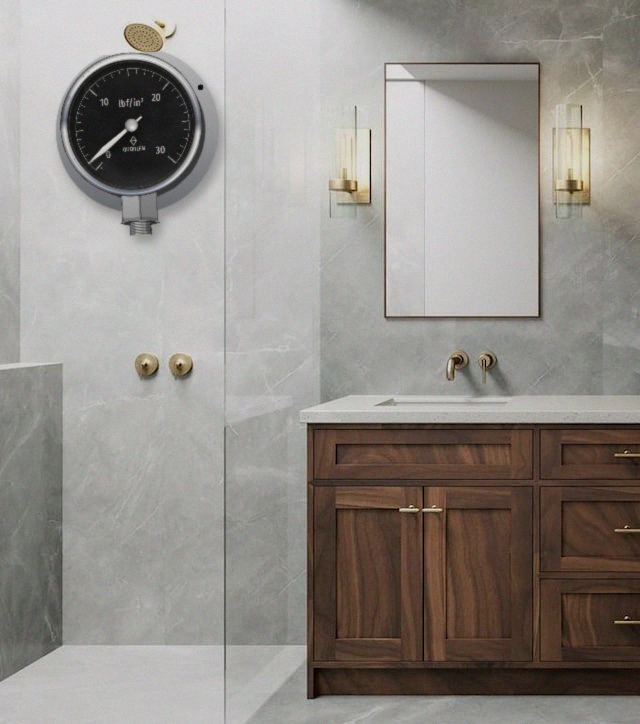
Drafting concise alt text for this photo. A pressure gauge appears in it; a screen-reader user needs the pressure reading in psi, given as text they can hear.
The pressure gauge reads 1 psi
